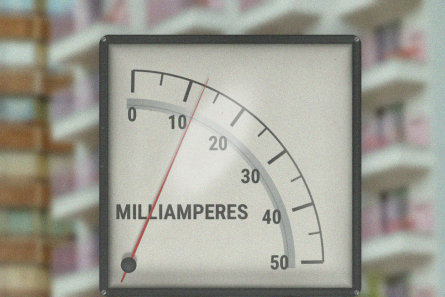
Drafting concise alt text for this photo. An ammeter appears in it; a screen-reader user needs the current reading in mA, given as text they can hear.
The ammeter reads 12.5 mA
